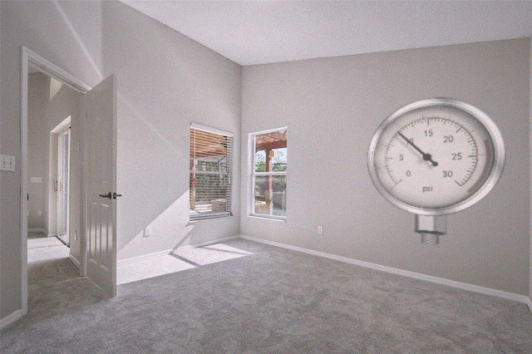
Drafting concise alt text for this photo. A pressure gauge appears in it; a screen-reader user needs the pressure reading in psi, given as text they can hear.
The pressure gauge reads 10 psi
